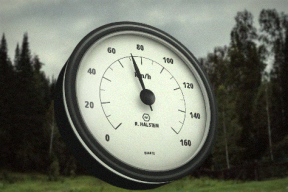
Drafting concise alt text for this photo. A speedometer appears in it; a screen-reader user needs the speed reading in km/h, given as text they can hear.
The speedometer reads 70 km/h
